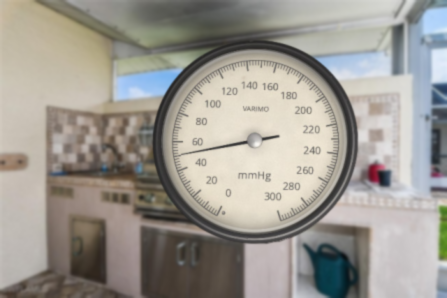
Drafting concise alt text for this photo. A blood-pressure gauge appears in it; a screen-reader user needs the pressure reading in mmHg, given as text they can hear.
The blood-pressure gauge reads 50 mmHg
